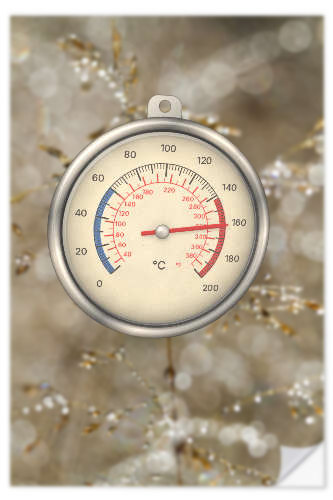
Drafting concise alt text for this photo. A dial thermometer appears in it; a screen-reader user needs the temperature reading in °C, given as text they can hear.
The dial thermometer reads 160 °C
